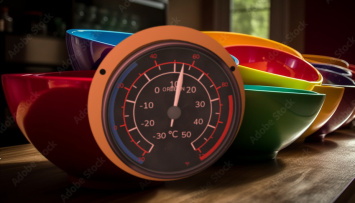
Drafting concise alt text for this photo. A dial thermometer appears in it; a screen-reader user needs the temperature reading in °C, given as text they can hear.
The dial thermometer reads 12.5 °C
